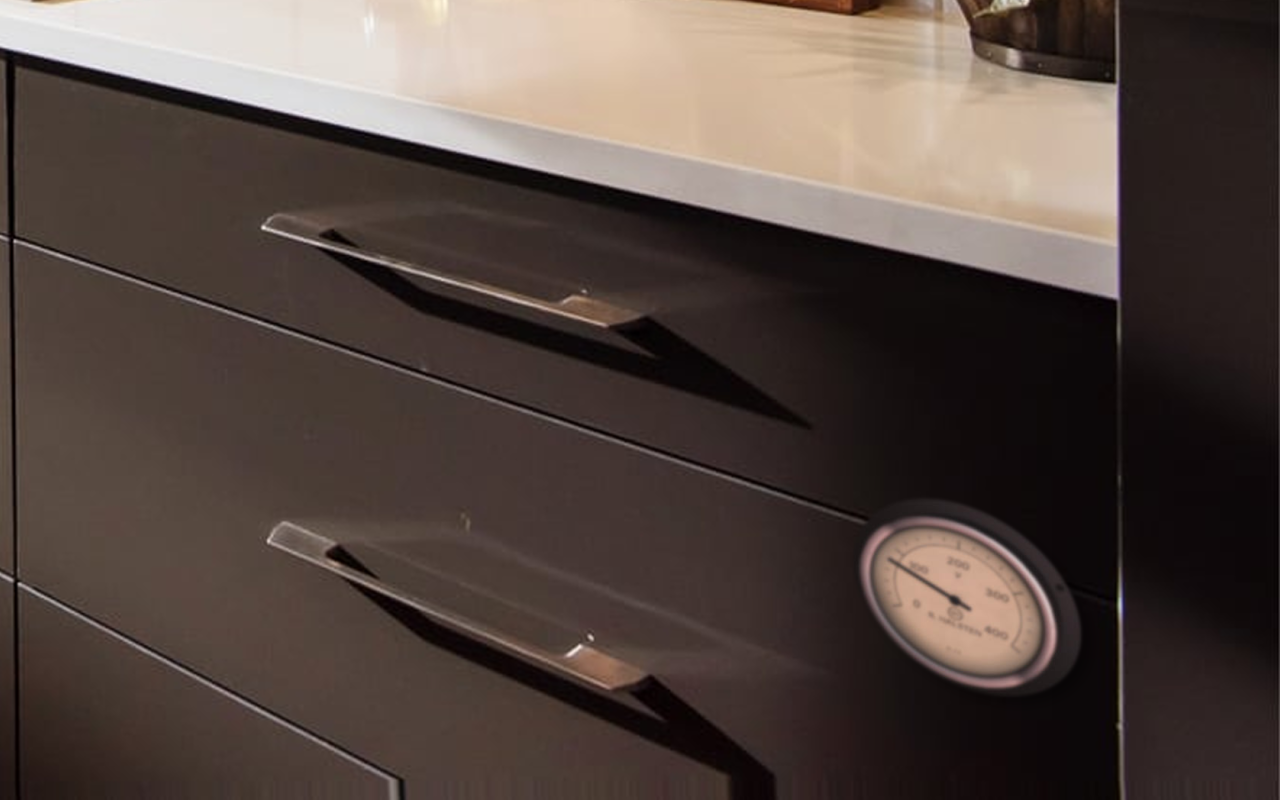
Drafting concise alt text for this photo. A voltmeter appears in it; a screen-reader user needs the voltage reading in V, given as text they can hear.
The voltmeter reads 80 V
